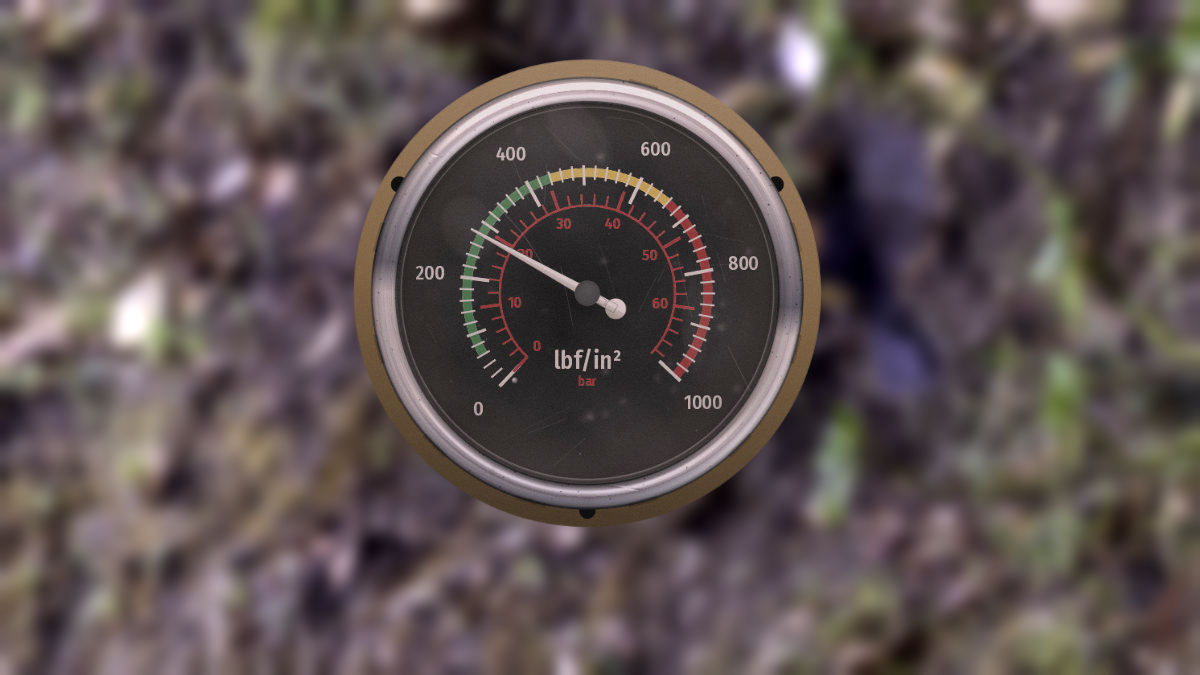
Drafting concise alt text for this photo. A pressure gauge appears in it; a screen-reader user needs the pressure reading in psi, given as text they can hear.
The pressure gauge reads 280 psi
